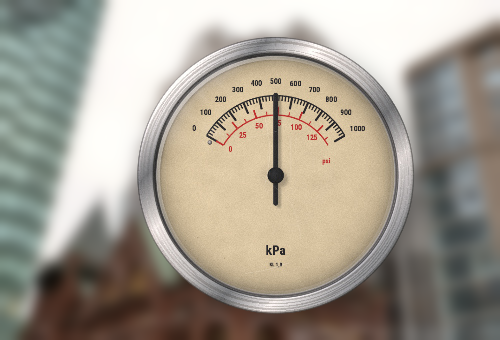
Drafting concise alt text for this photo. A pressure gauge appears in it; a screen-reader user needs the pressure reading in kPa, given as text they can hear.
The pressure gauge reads 500 kPa
